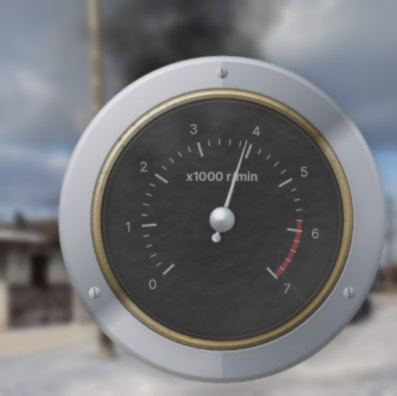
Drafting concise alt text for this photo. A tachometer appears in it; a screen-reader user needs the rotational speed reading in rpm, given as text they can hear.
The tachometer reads 3900 rpm
